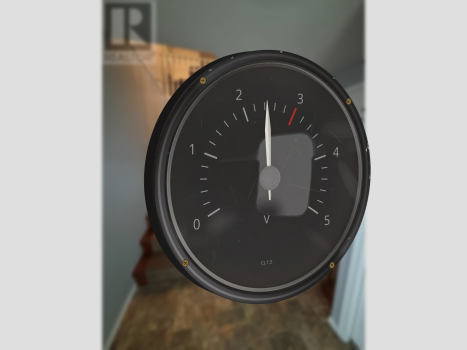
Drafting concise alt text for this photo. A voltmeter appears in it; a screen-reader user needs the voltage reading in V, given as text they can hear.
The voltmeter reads 2.4 V
